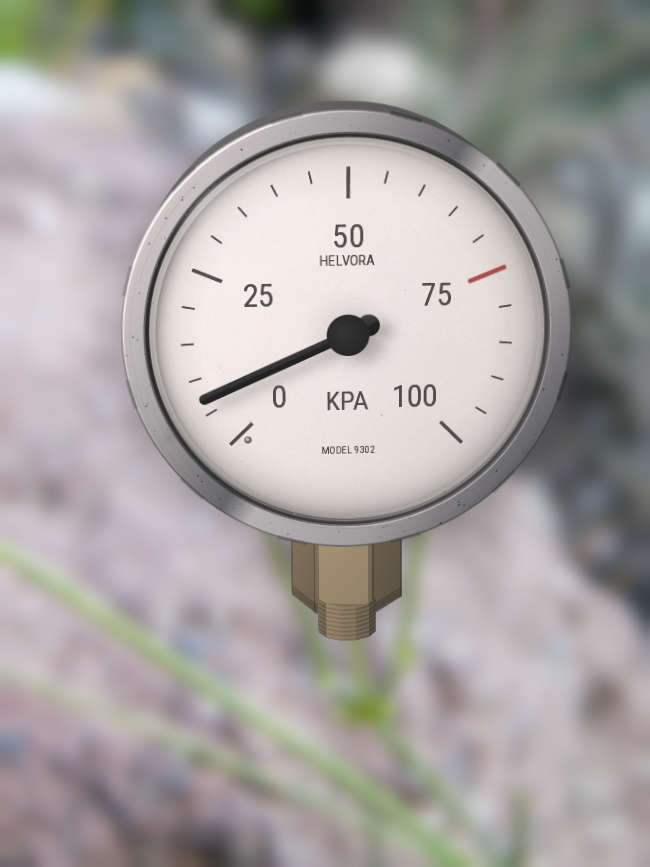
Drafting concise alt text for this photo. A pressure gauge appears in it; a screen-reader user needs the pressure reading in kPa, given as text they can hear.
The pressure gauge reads 7.5 kPa
